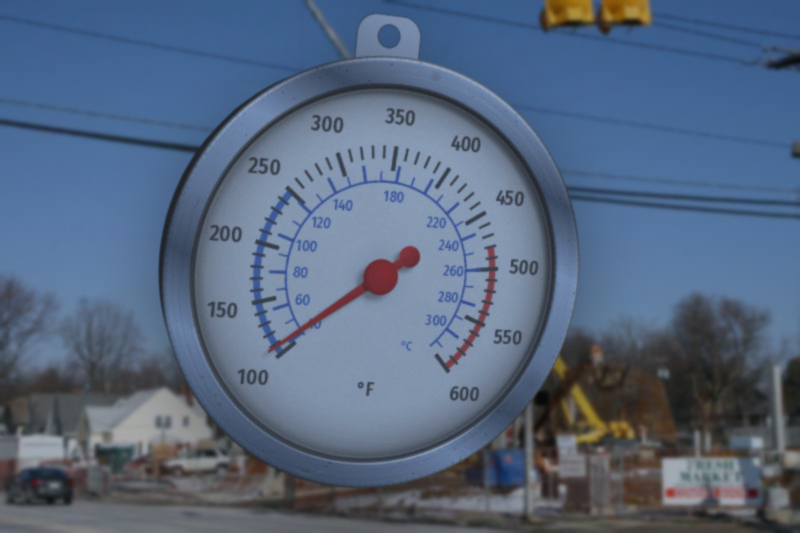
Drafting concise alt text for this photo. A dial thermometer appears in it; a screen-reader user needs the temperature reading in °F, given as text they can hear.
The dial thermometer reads 110 °F
